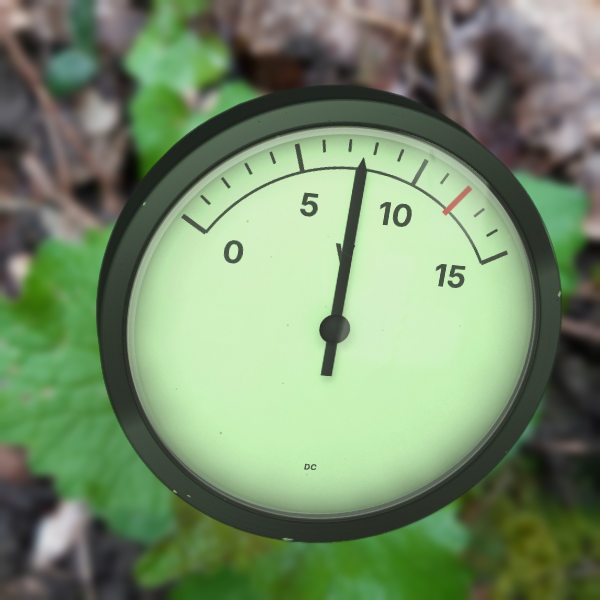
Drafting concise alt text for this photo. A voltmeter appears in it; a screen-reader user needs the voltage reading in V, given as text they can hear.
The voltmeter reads 7.5 V
